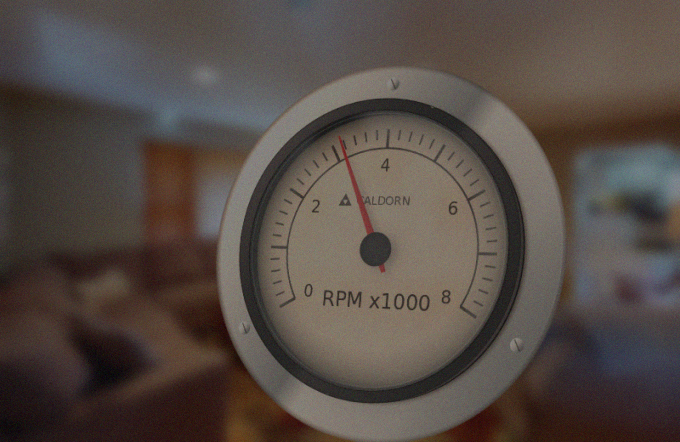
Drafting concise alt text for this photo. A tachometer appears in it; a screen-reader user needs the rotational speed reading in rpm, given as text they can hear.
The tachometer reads 3200 rpm
